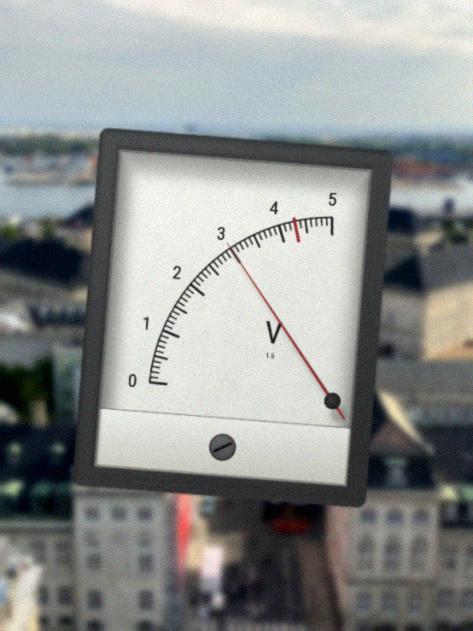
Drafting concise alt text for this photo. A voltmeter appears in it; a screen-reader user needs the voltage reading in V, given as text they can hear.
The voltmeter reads 3 V
